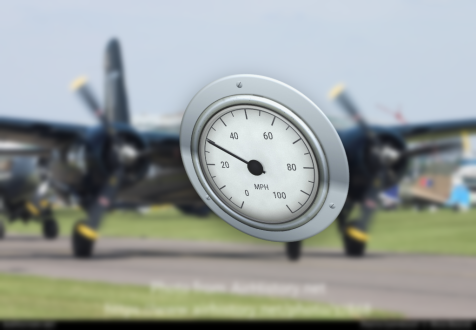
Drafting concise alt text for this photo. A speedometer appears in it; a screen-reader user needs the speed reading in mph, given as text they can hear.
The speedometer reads 30 mph
